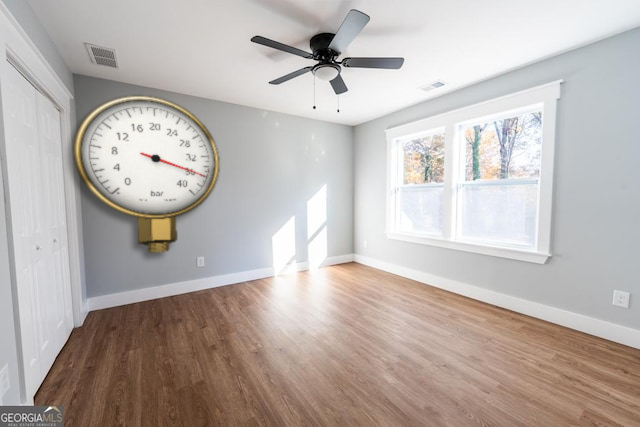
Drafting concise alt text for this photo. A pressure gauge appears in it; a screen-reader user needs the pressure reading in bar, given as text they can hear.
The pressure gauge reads 36 bar
